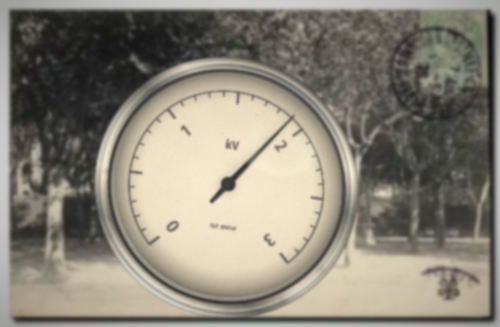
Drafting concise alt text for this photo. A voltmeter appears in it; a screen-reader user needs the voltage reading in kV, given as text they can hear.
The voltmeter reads 1.9 kV
